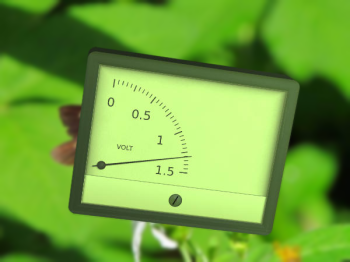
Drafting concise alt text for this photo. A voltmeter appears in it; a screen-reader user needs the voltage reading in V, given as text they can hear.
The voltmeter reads 1.3 V
